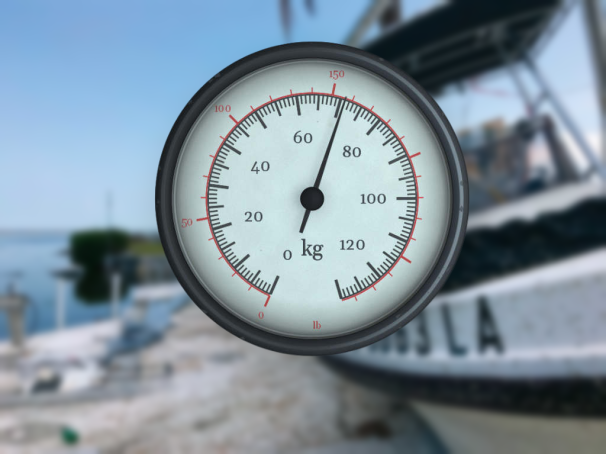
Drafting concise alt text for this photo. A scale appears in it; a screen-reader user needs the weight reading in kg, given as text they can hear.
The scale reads 71 kg
